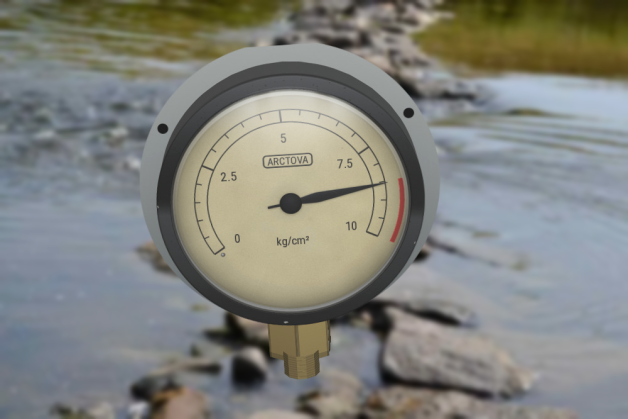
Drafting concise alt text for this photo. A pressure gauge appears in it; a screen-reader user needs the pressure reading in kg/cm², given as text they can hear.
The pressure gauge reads 8.5 kg/cm²
